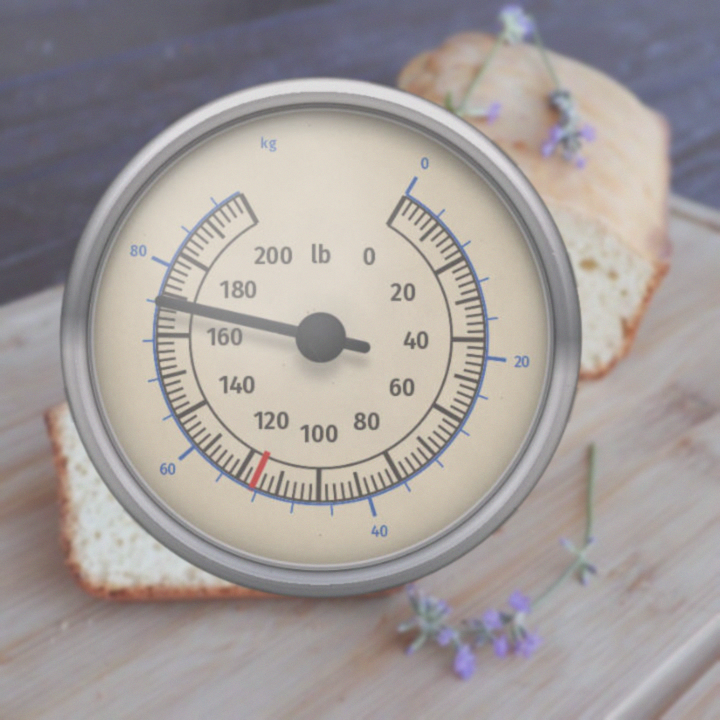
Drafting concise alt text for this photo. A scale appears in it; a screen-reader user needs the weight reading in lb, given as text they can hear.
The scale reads 168 lb
